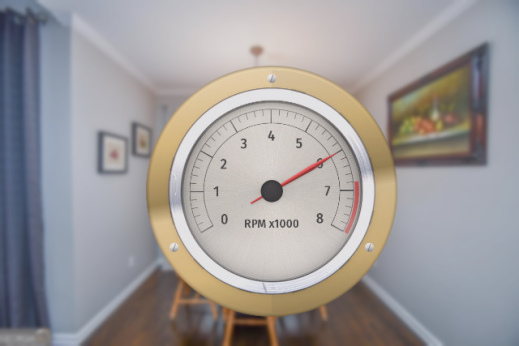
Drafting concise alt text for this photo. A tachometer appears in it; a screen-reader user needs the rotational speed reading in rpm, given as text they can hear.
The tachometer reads 6000 rpm
